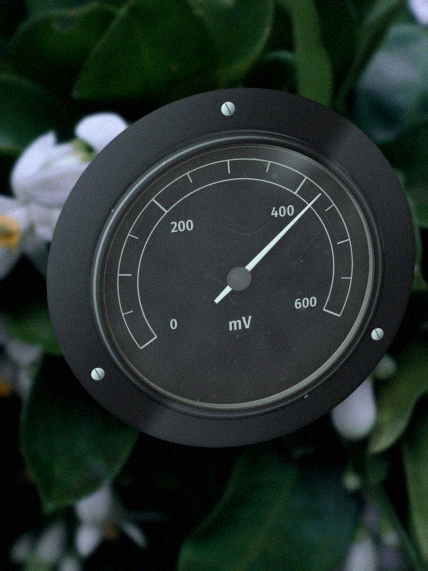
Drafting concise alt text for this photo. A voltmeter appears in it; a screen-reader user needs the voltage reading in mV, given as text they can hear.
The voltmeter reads 425 mV
